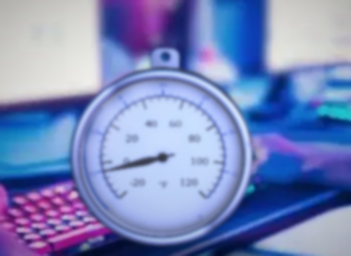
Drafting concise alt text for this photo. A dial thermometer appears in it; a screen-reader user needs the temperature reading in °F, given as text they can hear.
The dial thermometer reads -4 °F
